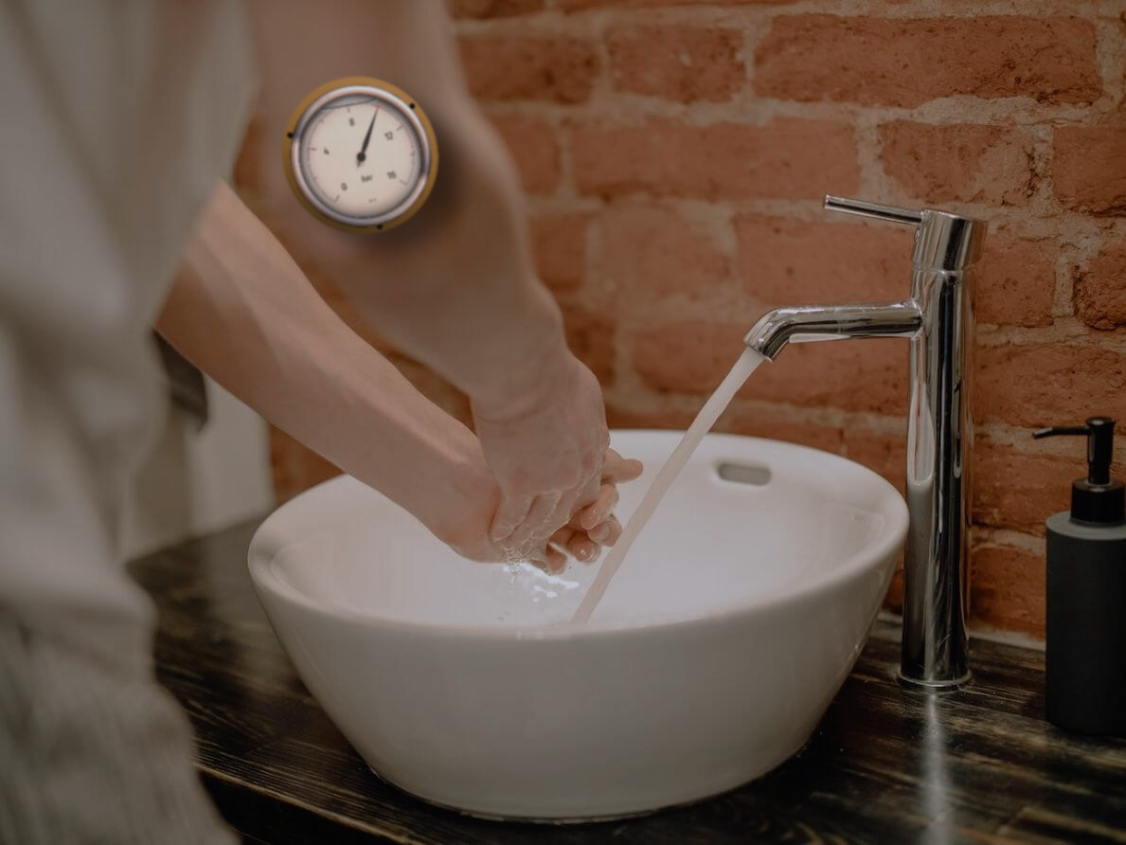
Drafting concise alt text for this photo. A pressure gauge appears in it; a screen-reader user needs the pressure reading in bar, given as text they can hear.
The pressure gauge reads 10 bar
